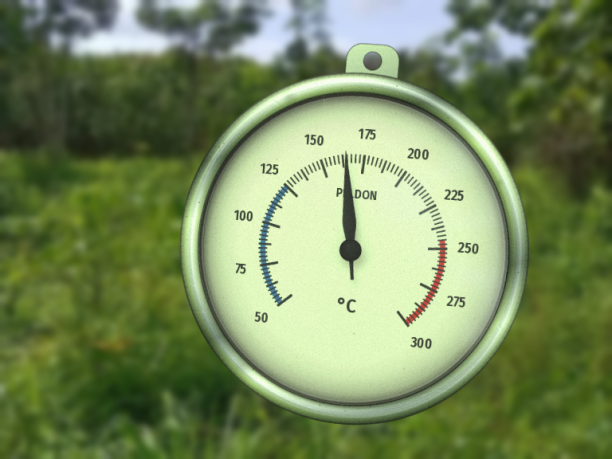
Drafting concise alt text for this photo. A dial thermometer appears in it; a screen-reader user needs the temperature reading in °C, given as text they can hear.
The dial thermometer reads 165 °C
